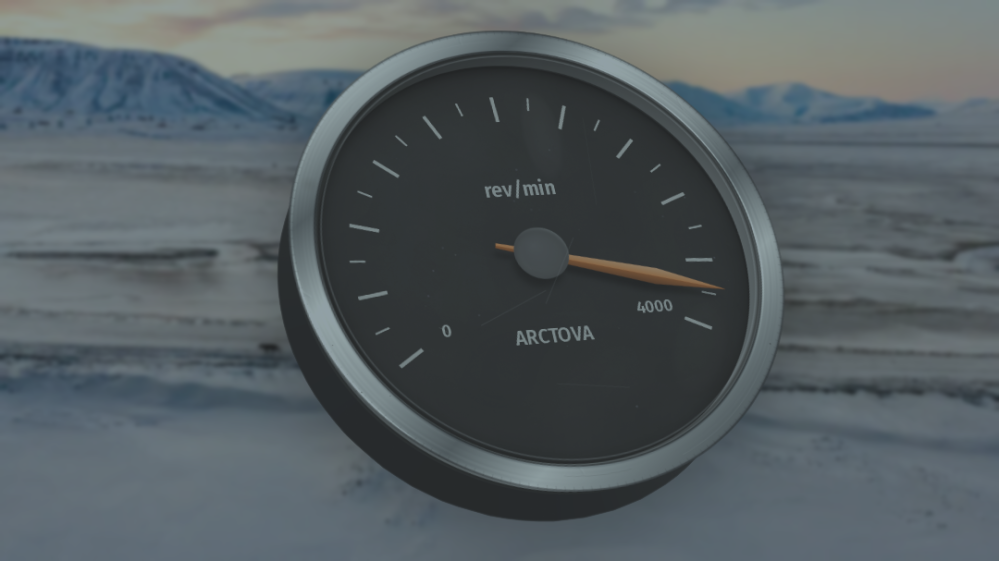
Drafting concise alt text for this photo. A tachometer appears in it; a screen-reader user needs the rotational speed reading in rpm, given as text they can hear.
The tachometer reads 3800 rpm
